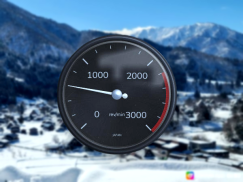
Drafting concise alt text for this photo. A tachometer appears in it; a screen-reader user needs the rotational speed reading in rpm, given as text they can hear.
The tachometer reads 600 rpm
